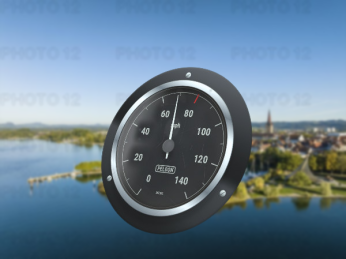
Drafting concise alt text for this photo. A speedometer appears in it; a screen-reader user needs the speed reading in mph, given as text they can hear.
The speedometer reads 70 mph
